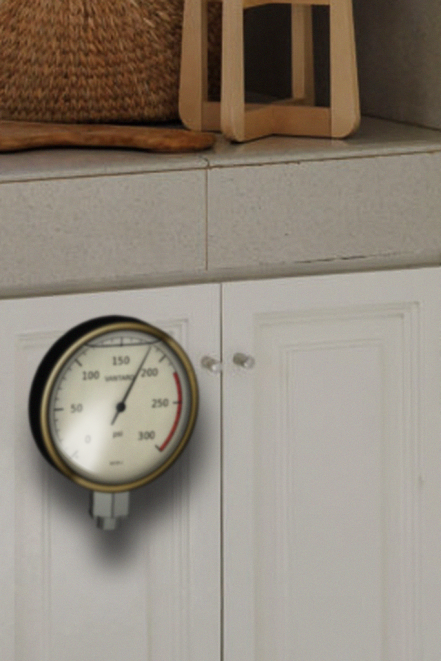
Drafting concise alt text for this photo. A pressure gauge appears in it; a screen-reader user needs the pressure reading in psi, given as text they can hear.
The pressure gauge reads 180 psi
